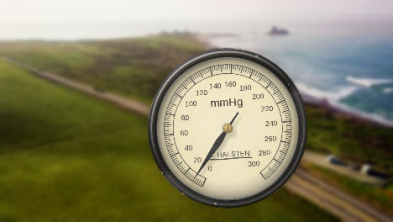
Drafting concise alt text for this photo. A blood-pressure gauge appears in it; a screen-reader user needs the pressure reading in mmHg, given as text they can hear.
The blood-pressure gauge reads 10 mmHg
